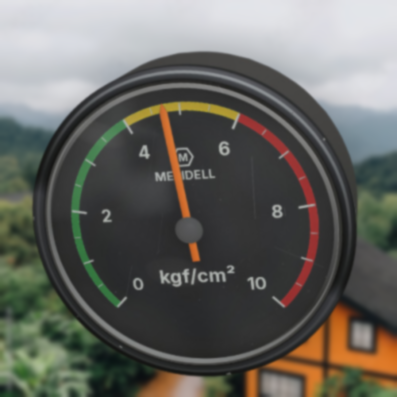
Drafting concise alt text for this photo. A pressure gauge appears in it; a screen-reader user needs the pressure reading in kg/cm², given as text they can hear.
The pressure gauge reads 4.75 kg/cm²
